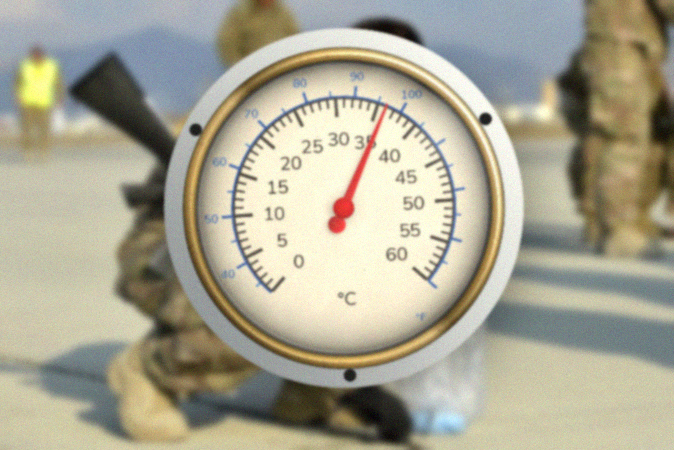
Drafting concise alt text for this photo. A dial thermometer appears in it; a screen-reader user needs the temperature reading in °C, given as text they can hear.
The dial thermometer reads 36 °C
